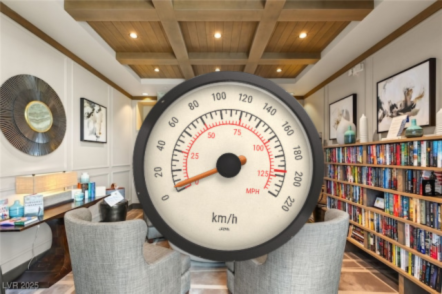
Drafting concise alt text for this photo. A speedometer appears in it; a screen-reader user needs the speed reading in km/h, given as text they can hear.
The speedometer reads 5 km/h
